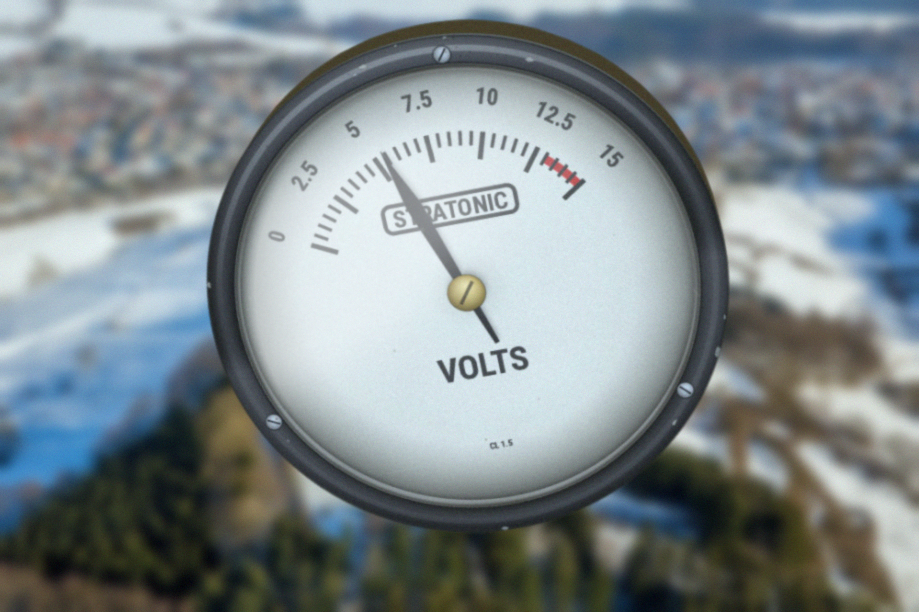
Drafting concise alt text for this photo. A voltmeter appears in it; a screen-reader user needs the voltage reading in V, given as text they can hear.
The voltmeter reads 5.5 V
